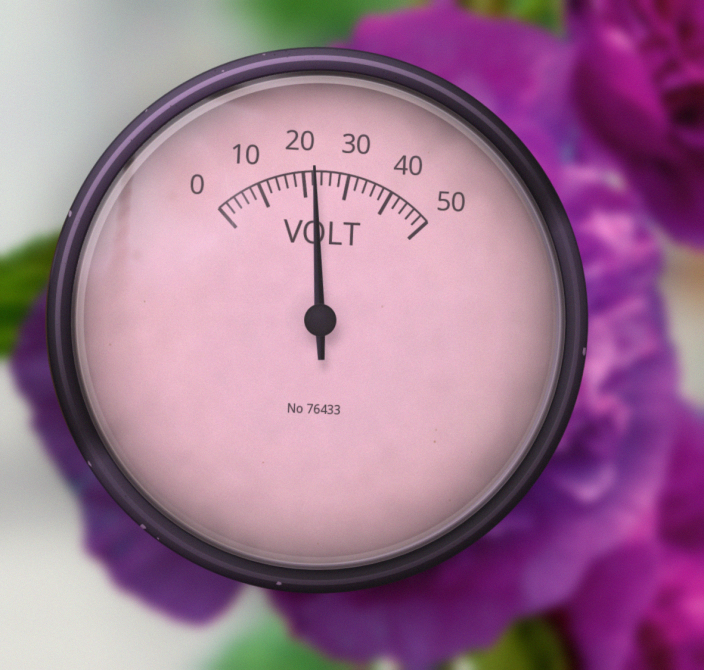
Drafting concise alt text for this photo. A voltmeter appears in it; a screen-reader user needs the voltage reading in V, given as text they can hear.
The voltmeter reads 22 V
